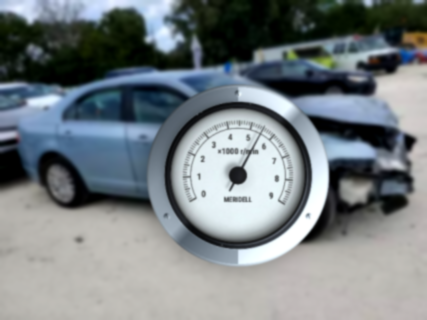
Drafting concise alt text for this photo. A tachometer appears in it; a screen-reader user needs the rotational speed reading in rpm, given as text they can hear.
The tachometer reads 5500 rpm
